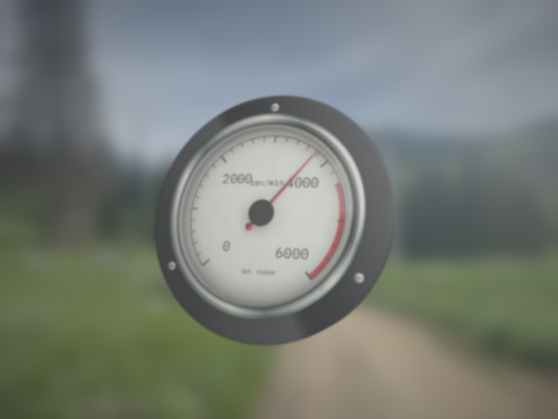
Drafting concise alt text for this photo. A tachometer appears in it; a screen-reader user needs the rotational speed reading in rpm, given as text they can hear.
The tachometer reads 3800 rpm
